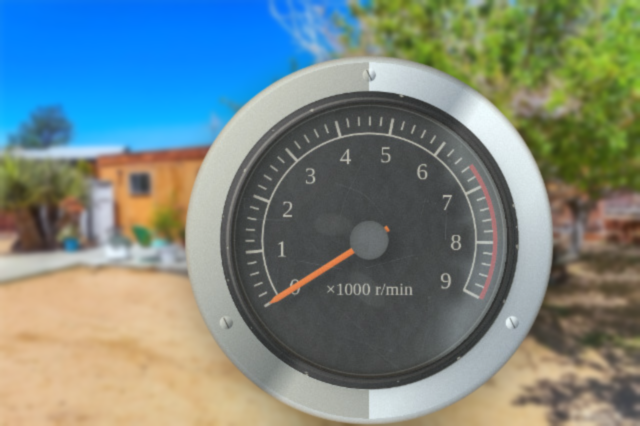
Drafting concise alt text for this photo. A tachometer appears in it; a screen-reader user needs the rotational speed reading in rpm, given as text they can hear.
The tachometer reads 0 rpm
